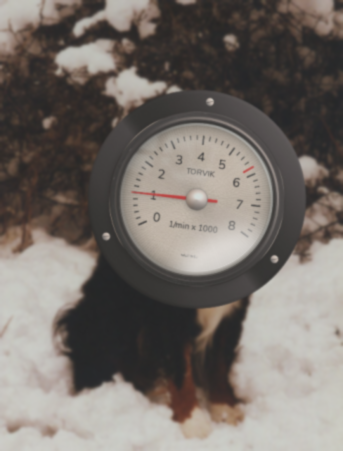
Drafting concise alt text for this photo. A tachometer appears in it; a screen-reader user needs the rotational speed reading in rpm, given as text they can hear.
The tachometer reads 1000 rpm
